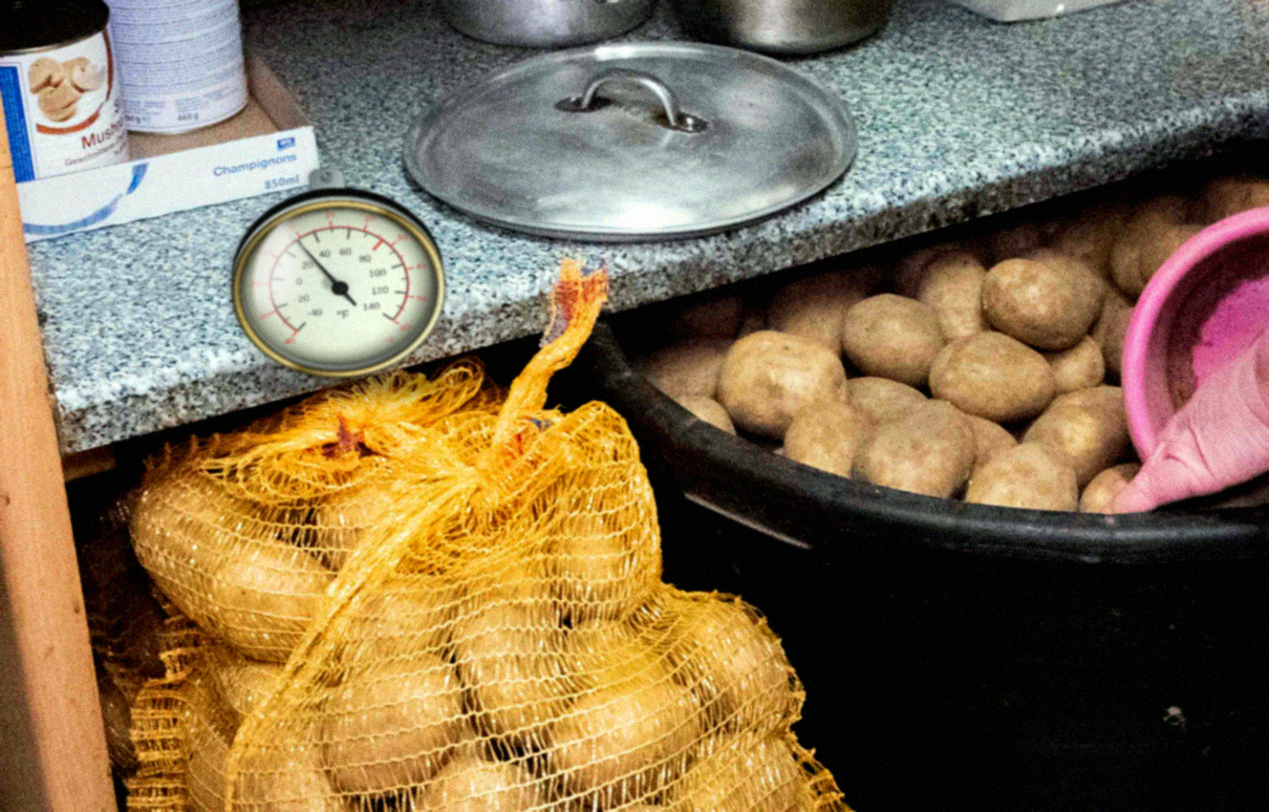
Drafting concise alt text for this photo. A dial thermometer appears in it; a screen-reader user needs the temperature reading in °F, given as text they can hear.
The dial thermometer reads 30 °F
